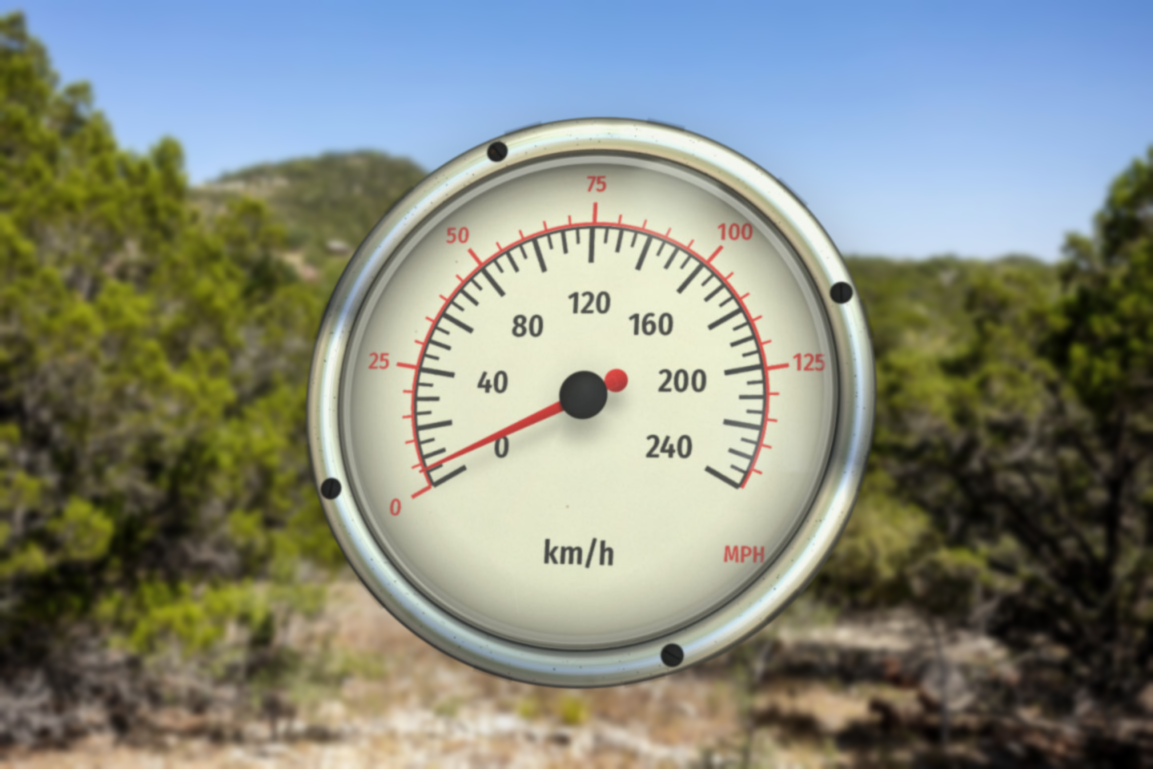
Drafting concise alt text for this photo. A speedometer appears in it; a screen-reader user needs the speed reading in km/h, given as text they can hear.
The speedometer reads 5 km/h
